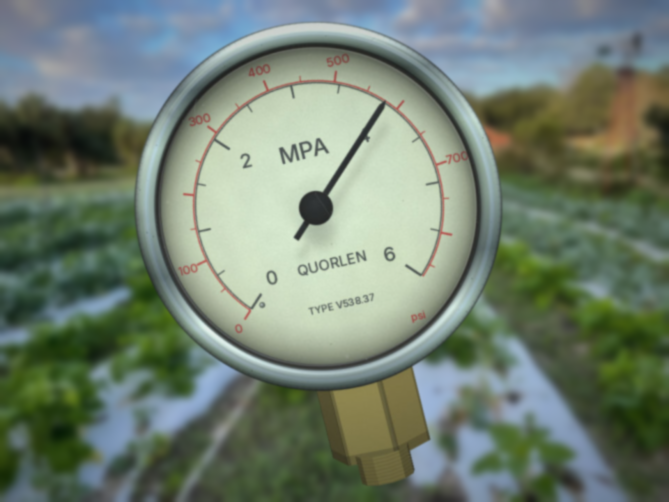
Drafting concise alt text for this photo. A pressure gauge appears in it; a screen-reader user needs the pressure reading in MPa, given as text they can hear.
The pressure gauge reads 4 MPa
